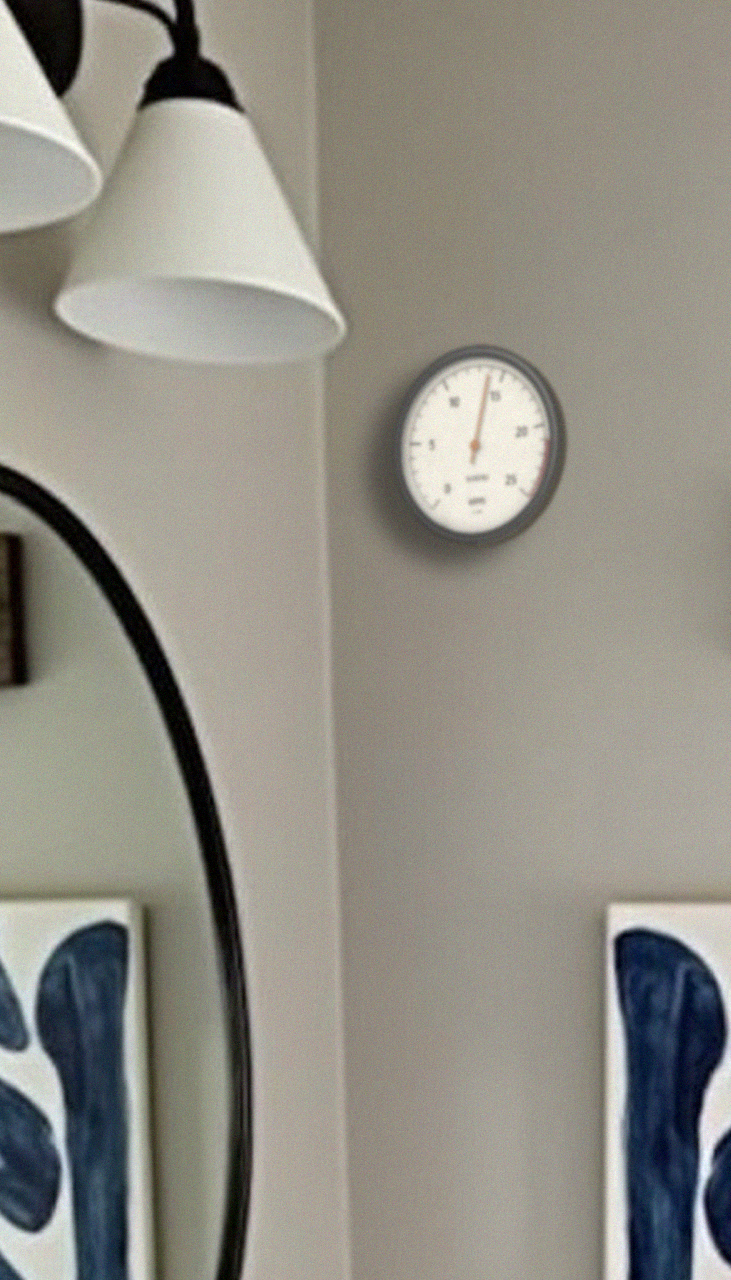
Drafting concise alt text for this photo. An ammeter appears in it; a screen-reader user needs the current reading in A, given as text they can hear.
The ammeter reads 14 A
